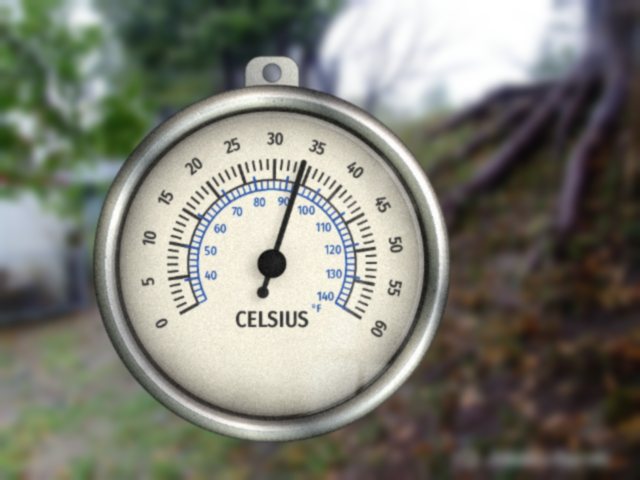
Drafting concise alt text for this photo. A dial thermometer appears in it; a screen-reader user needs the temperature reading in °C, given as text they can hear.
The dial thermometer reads 34 °C
